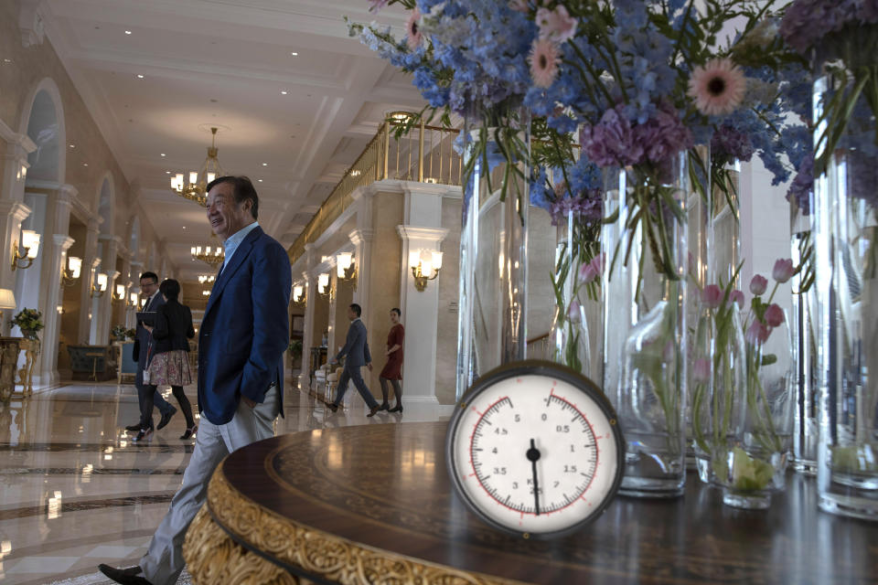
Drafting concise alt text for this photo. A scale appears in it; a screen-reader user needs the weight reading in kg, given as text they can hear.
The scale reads 2.5 kg
